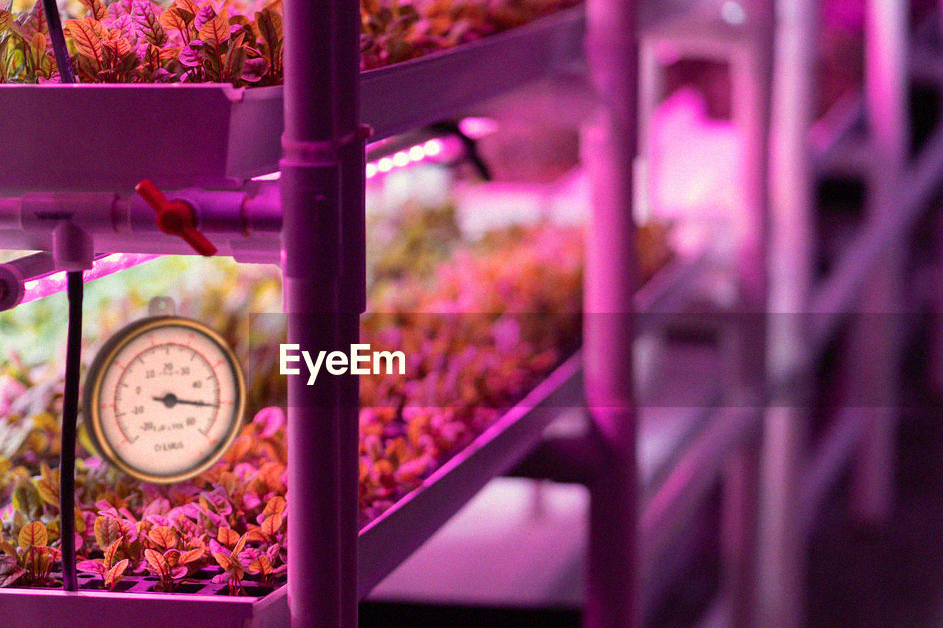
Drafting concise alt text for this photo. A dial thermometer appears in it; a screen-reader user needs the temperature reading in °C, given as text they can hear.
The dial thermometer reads 50 °C
